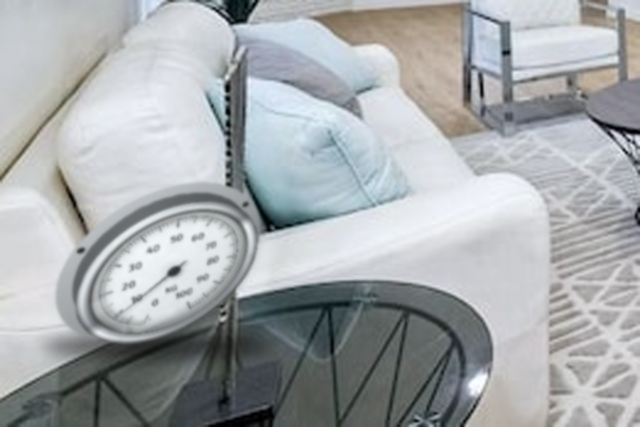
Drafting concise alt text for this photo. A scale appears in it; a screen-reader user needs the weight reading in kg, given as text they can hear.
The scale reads 10 kg
